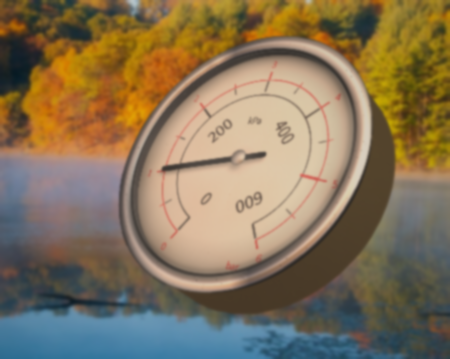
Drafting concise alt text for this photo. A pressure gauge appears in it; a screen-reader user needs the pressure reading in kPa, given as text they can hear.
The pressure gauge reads 100 kPa
